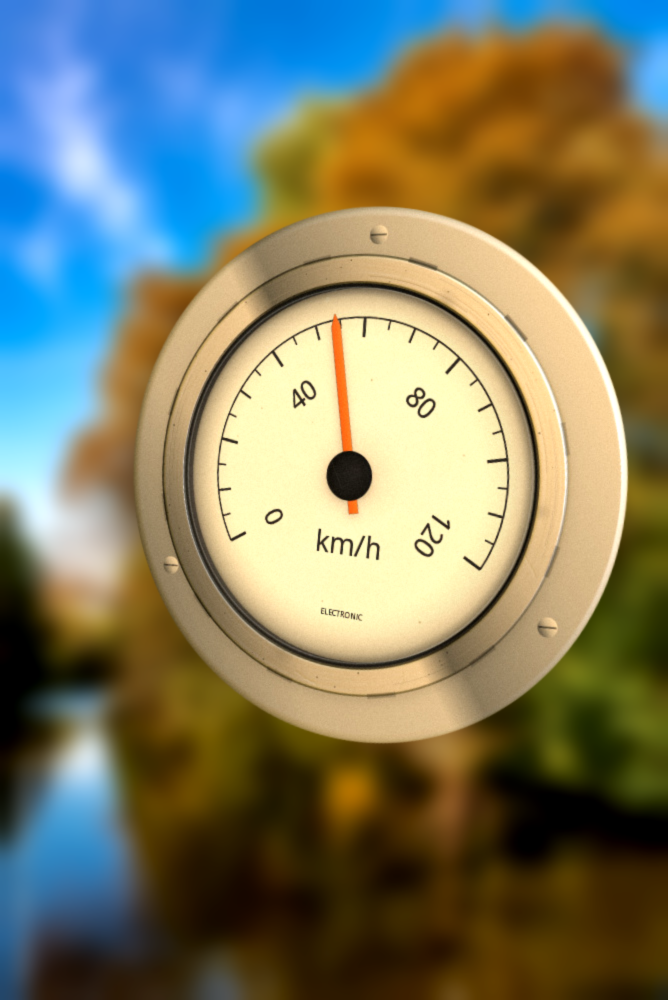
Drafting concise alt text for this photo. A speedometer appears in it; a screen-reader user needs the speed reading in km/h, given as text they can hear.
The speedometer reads 55 km/h
